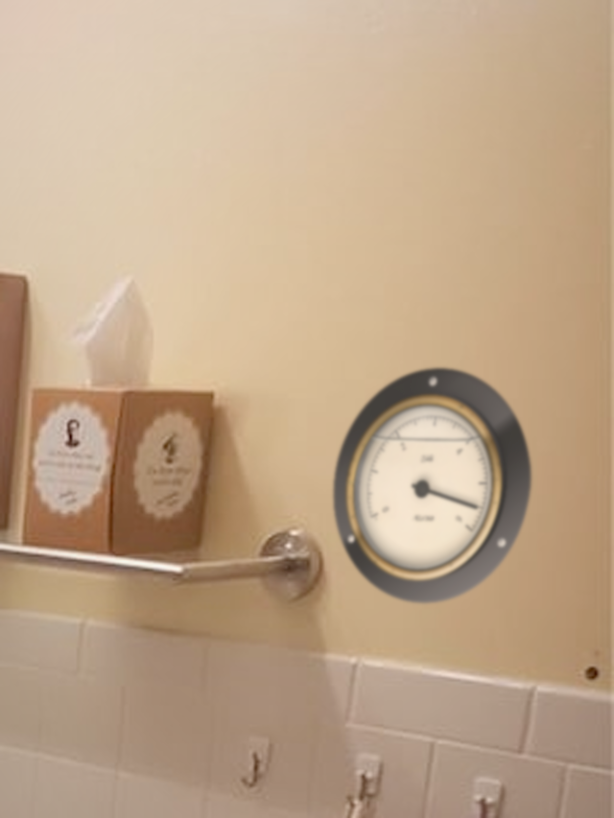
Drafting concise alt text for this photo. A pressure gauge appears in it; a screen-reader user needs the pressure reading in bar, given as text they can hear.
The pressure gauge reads 5.5 bar
